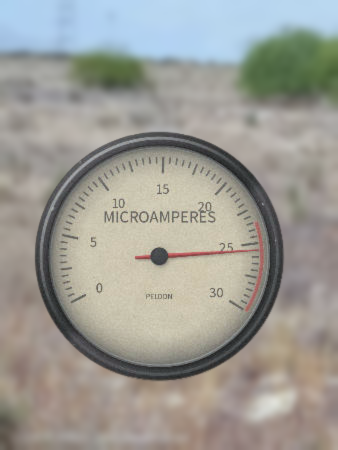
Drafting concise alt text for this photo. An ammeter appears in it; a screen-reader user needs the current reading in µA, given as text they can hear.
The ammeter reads 25.5 µA
